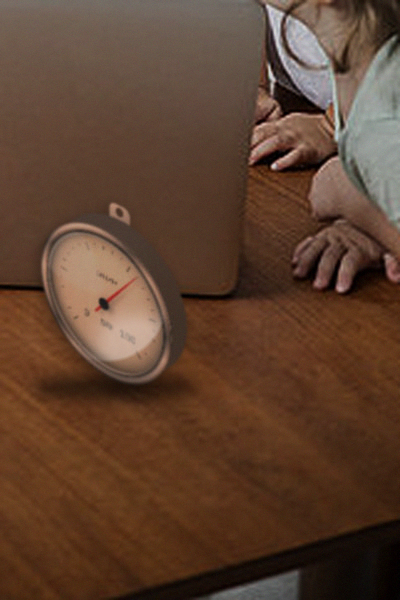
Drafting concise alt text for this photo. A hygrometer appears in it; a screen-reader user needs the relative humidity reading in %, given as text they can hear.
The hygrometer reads 64 %
